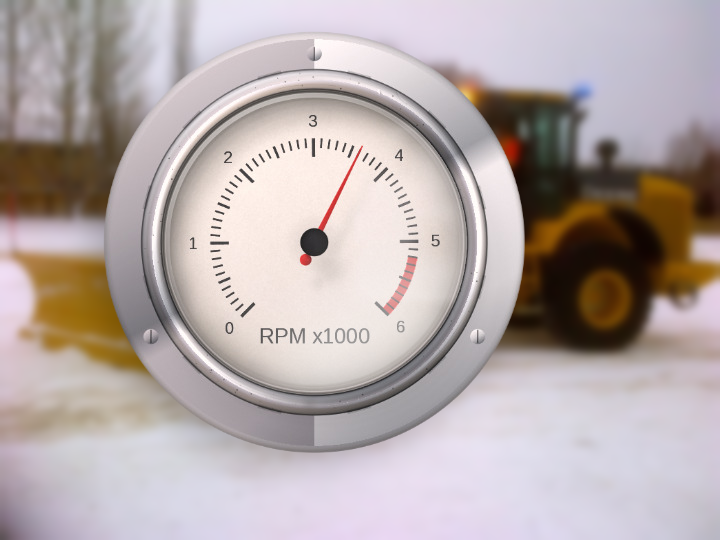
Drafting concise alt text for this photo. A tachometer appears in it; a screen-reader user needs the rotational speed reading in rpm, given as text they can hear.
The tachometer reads 3600 rpm
